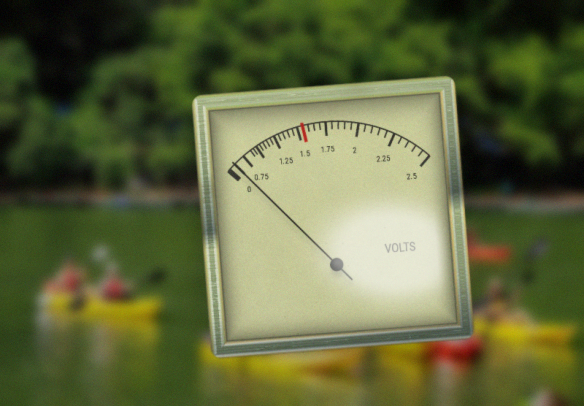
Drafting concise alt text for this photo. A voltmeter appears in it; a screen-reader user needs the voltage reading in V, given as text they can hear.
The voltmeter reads 0.5 V
